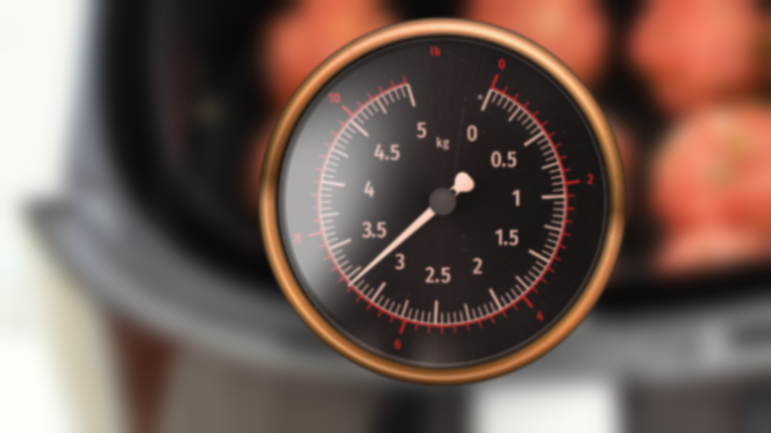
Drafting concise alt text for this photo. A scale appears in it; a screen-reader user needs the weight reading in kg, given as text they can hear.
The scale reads 3.2 kg
